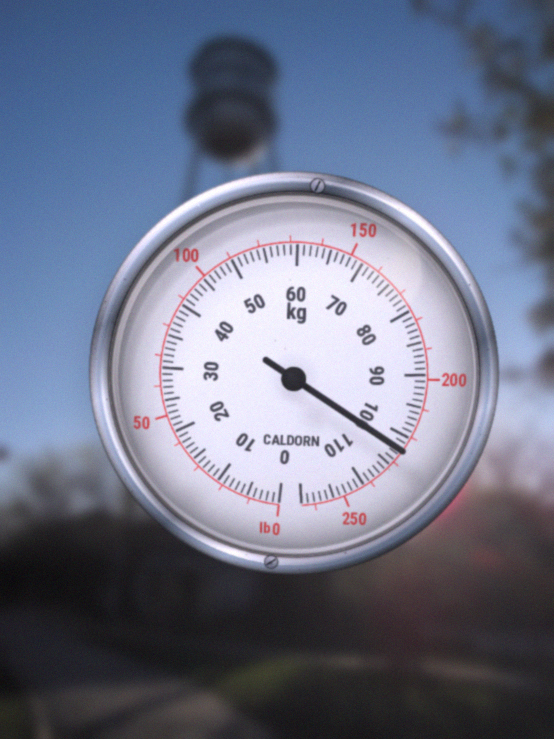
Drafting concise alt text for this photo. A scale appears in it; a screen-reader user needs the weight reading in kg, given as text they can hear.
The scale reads 102 kg
